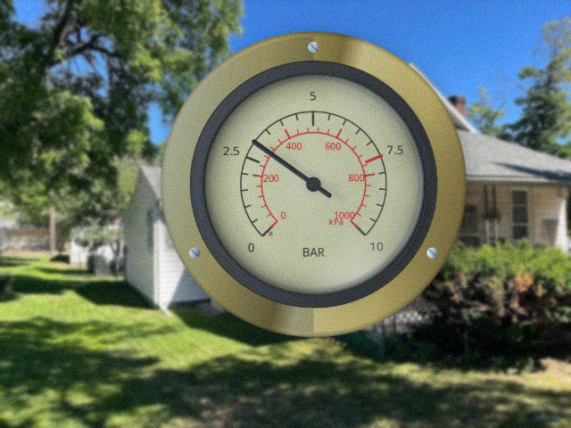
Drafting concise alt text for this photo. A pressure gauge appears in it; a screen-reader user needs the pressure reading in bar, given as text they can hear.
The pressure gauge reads 3 bar
